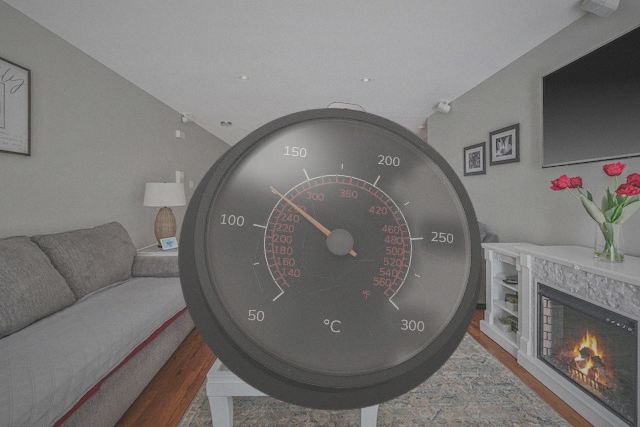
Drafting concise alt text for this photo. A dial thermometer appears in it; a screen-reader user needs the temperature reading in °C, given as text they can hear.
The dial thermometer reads 125 °C
